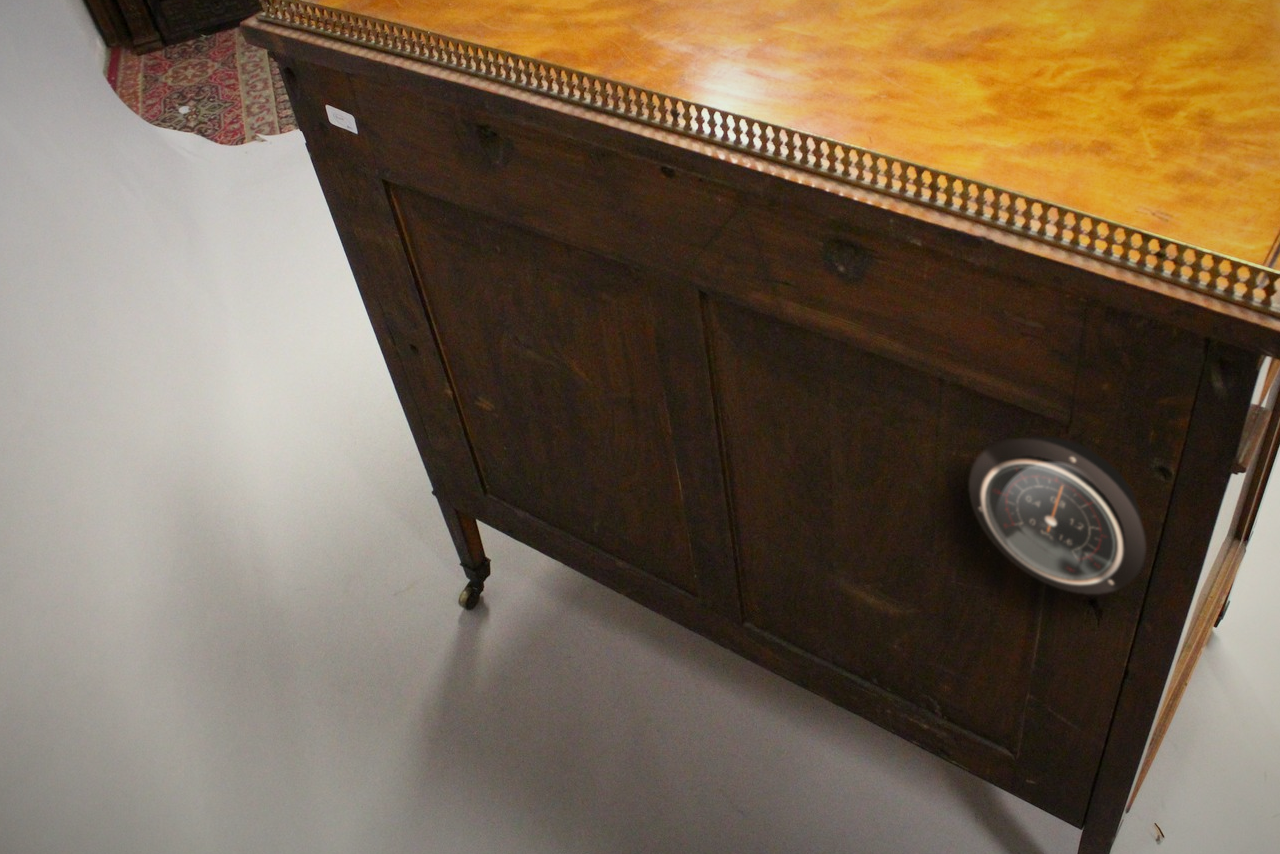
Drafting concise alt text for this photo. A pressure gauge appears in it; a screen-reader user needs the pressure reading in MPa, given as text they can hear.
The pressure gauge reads 0.8 MPa
